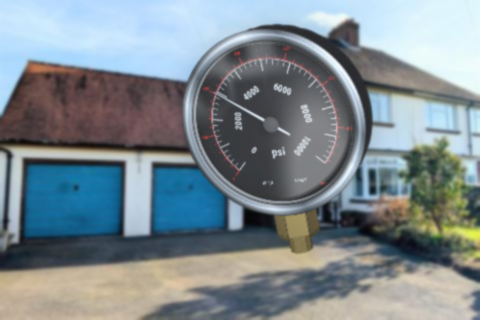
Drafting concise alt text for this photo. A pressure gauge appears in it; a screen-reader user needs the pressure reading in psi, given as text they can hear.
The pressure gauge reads 3000 psi
